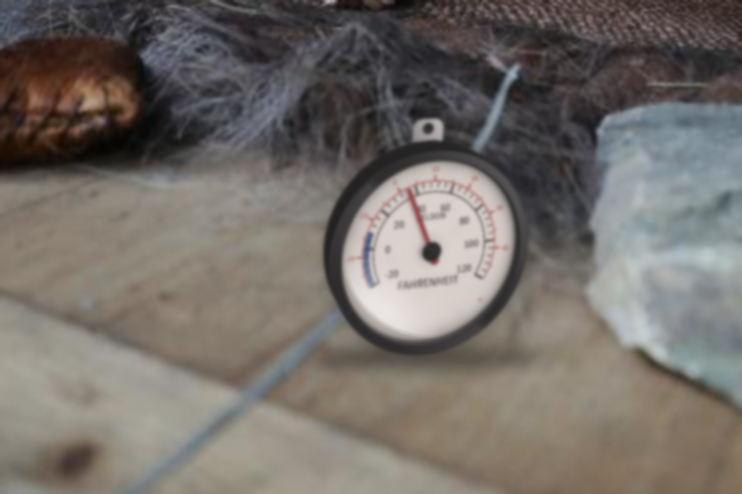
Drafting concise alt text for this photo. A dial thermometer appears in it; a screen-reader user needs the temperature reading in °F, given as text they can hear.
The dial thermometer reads 36 °F
